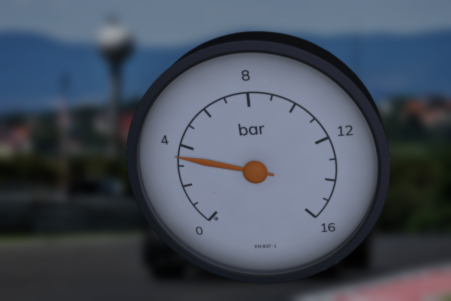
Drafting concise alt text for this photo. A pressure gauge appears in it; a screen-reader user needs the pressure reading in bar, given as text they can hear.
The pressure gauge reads 3.5 bar
